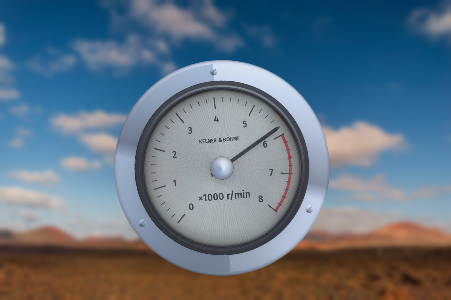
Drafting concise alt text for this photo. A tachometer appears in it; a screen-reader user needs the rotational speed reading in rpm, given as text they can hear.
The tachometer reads 5800 rpm
